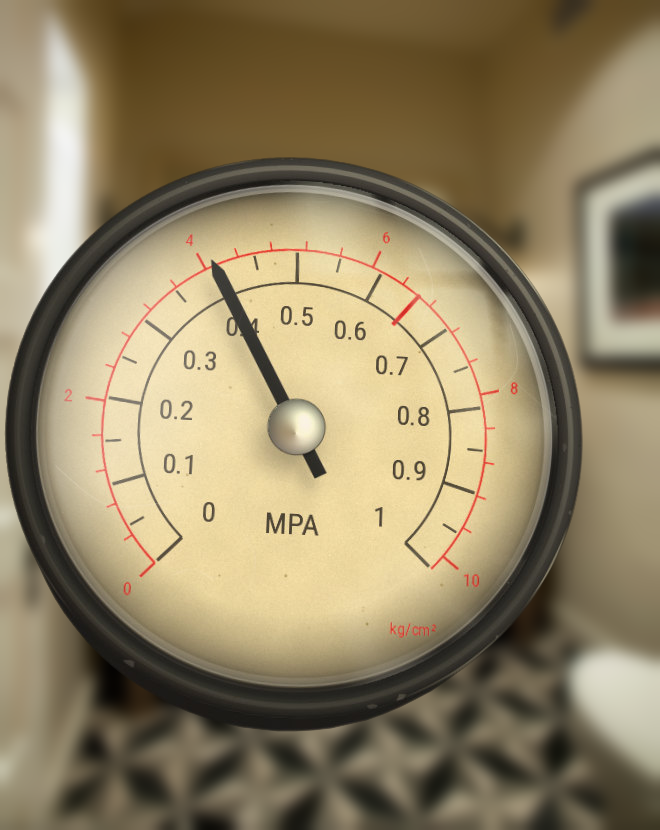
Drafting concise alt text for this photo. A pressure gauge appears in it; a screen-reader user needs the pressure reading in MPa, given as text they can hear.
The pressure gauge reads 0.4 MPa
